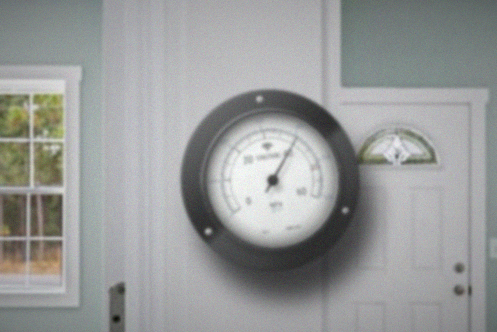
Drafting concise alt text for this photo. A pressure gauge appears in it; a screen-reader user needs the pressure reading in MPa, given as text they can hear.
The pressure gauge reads 40 MPa
